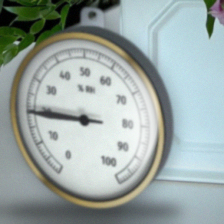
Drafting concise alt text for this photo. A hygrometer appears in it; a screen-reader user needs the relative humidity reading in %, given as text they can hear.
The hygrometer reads 20 %
